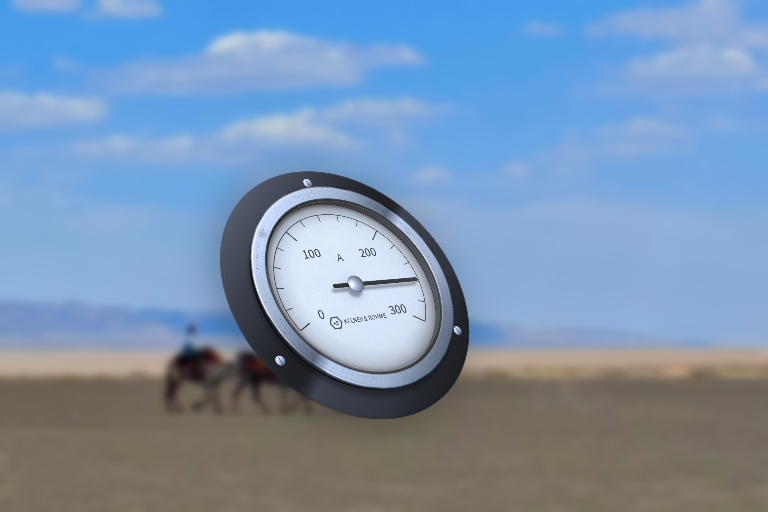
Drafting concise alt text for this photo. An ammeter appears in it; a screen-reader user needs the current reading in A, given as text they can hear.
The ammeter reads 260 A
